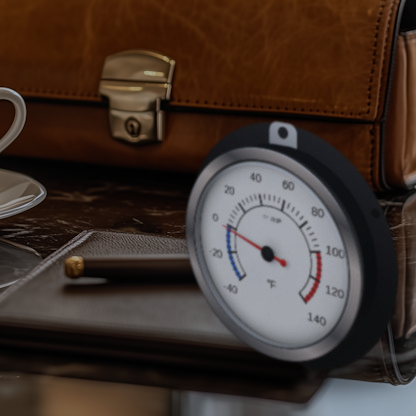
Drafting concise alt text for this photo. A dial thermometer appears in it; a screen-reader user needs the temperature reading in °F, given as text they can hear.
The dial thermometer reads 0 °F
